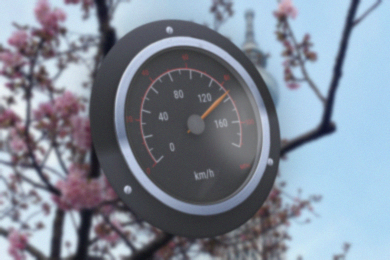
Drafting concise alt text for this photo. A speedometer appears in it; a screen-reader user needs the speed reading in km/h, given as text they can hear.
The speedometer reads 135 km/h
